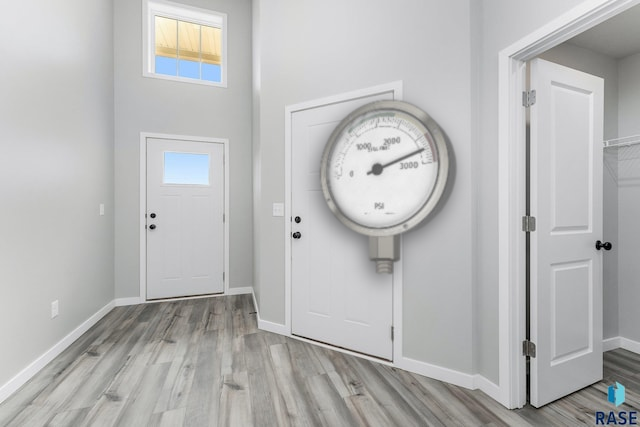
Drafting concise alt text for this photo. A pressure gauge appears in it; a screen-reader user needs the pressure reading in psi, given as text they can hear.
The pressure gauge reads 2750 psi
